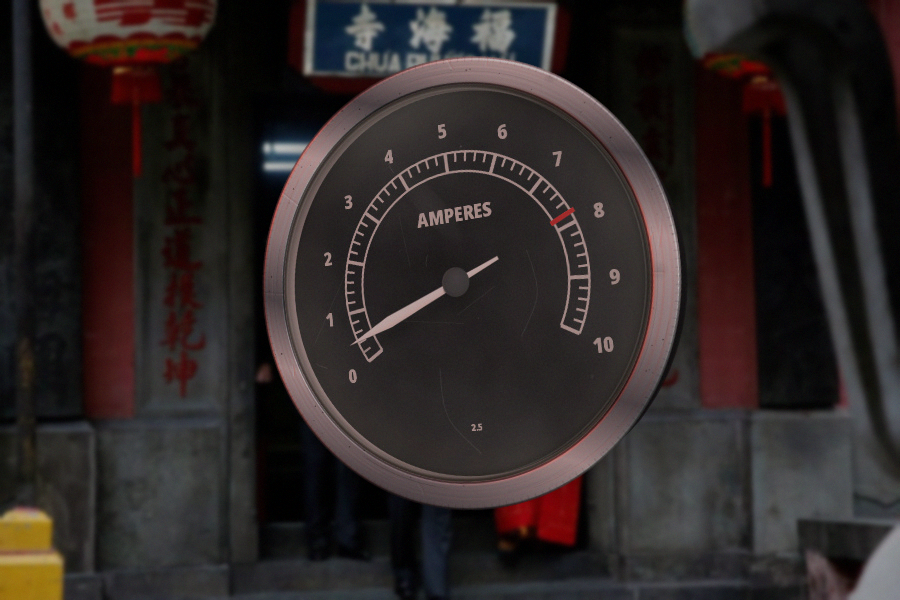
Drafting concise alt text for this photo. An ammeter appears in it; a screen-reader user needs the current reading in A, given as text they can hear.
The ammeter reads 0.4 A
